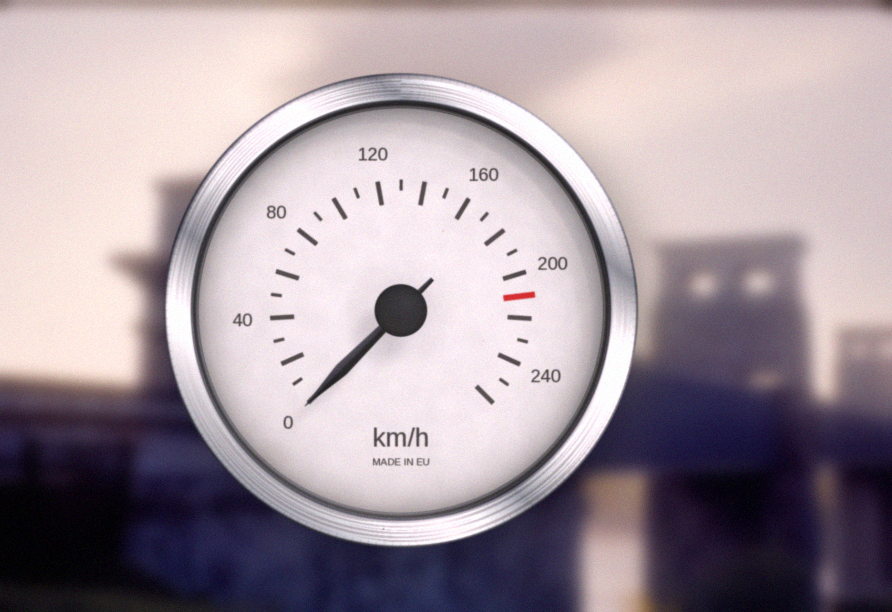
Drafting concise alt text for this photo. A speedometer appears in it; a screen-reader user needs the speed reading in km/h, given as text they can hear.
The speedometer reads 0 km/h
